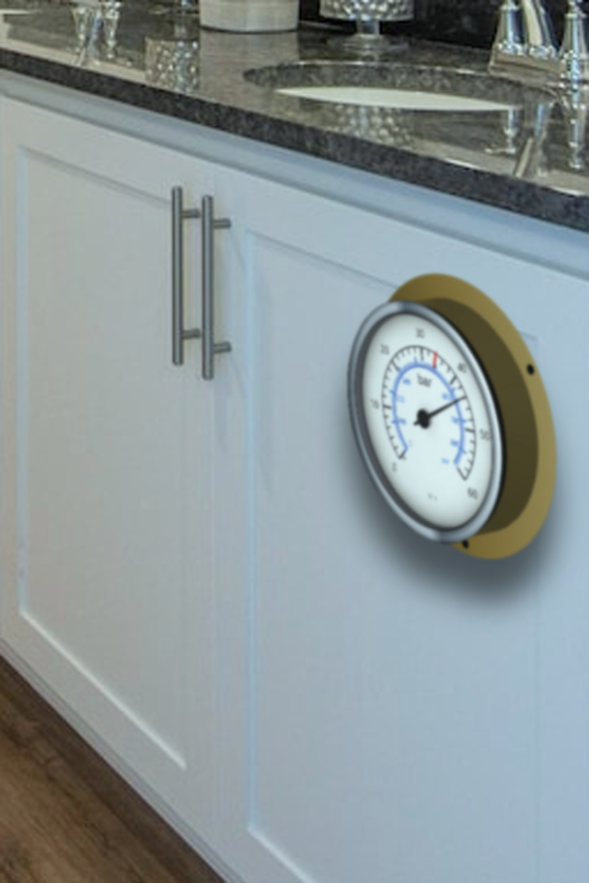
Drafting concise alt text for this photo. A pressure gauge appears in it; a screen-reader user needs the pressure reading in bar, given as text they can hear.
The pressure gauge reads 44 bar
